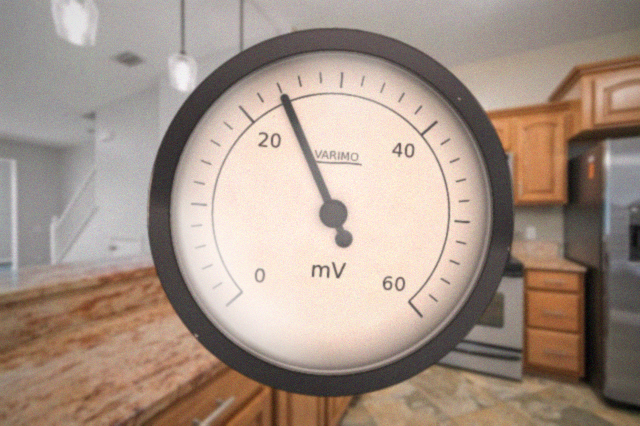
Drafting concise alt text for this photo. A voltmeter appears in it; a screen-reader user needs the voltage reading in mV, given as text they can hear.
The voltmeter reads 24 mV
